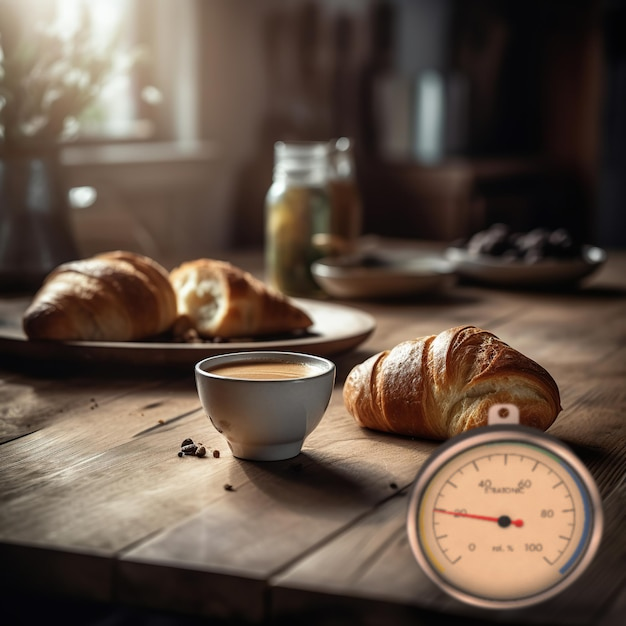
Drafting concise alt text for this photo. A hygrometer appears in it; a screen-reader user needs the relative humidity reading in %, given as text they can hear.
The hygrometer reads 20 %
